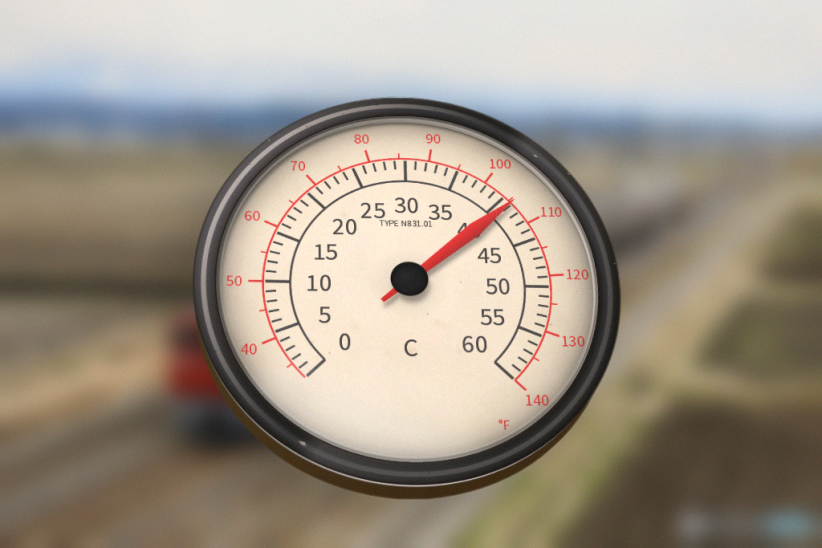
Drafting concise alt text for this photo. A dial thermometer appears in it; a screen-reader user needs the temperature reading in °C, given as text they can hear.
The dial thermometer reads 41 °C
